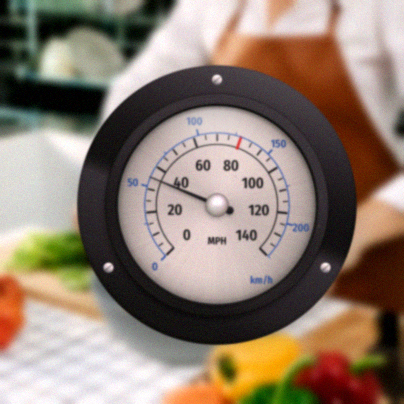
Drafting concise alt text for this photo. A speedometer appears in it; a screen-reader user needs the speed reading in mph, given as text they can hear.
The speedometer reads 35 mph
